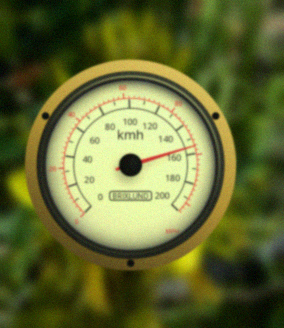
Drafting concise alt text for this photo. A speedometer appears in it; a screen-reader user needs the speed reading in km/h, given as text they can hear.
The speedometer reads 155 km/h
